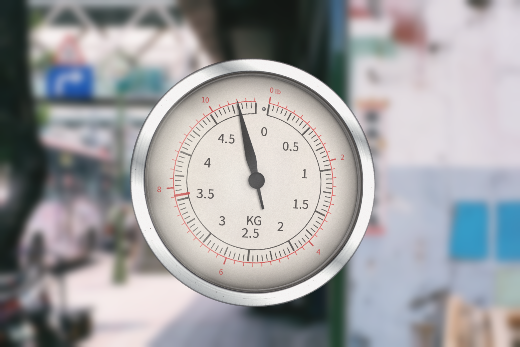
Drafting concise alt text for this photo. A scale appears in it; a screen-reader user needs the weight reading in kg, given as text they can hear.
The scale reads 4.8 kg
